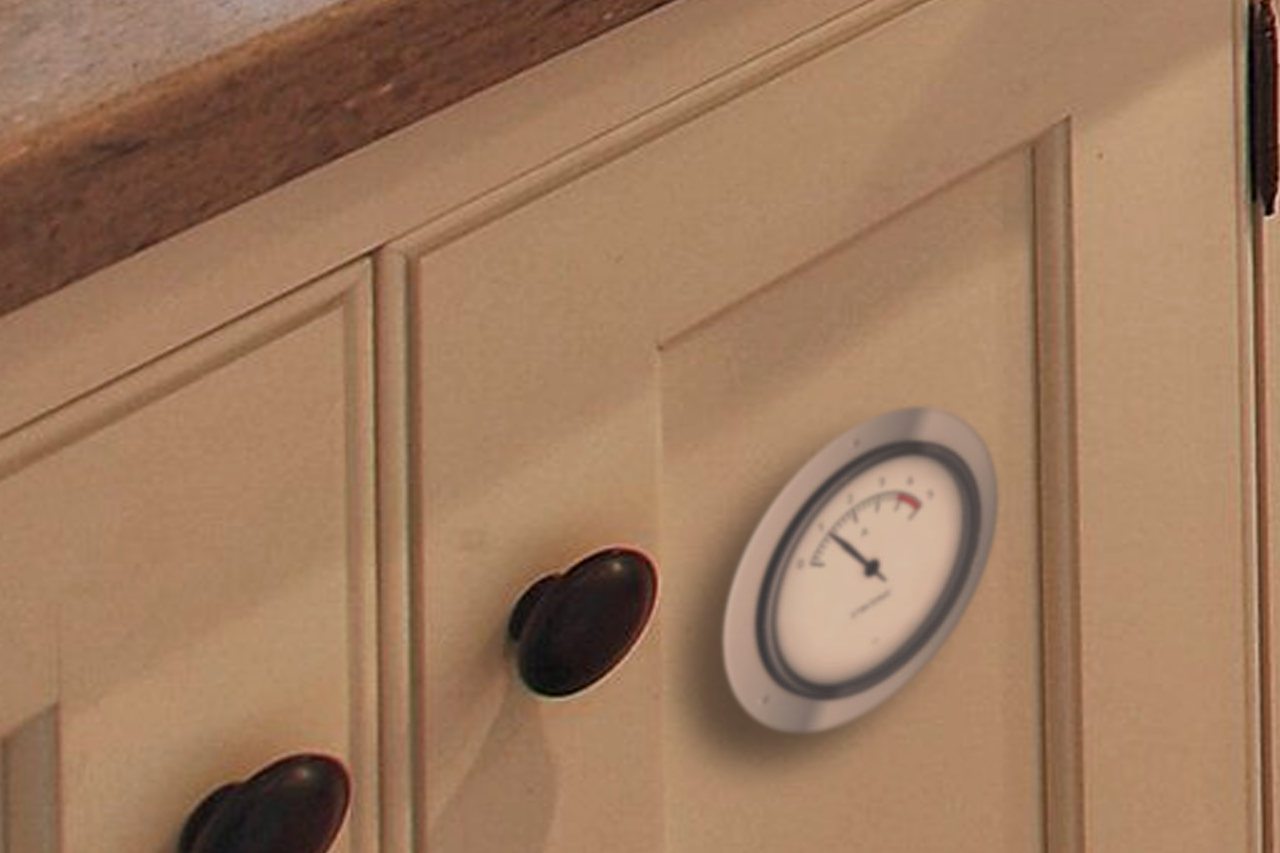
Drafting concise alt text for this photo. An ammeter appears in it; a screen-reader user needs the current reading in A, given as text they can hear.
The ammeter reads 1 A
